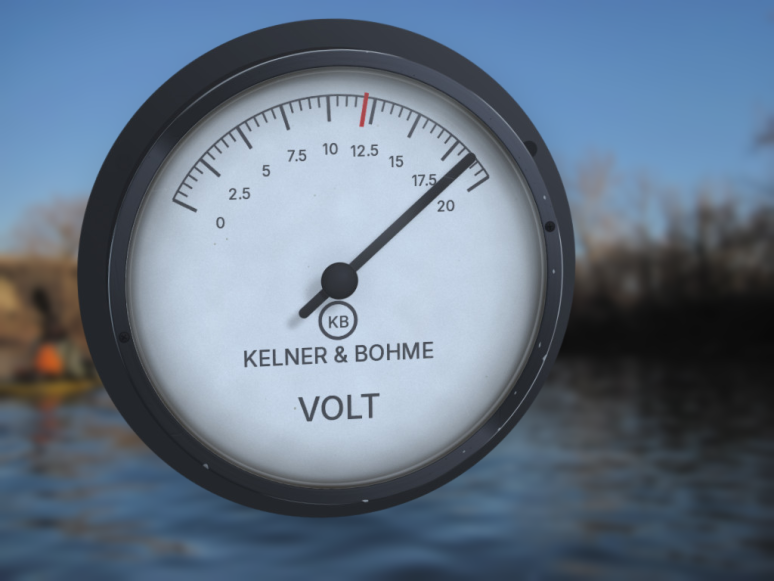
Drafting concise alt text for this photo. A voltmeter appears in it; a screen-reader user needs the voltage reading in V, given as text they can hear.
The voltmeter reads 18.5 V
